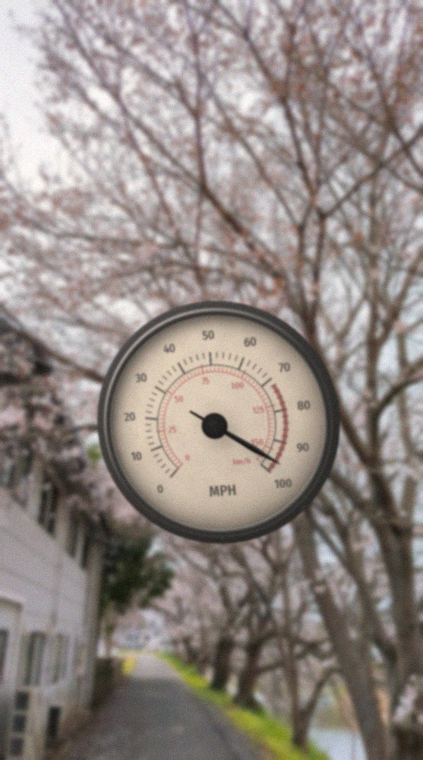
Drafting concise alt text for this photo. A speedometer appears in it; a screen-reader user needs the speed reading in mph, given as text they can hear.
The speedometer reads 96 mph
